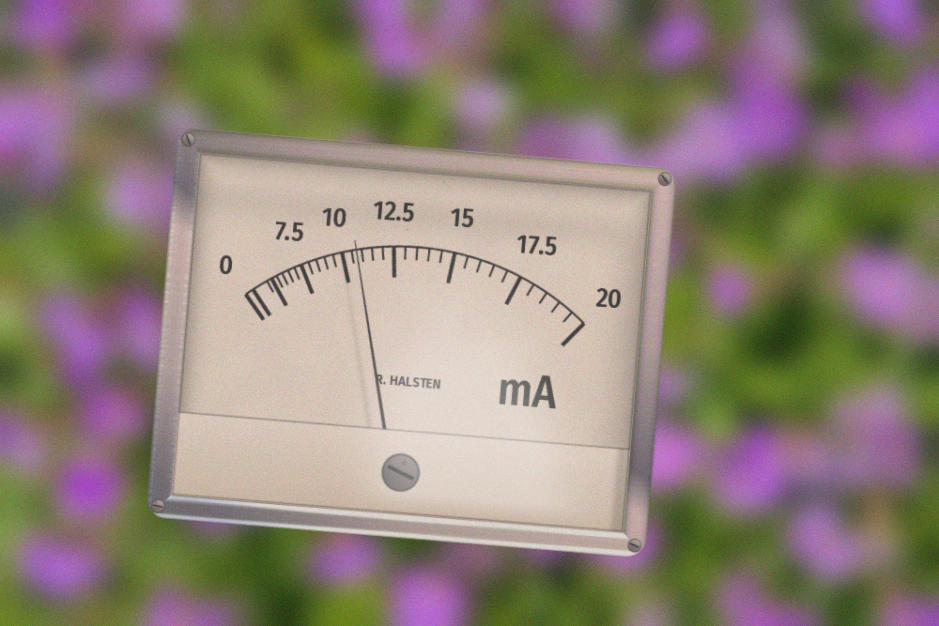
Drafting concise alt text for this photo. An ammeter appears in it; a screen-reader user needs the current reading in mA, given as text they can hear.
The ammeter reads 10.75 mA
